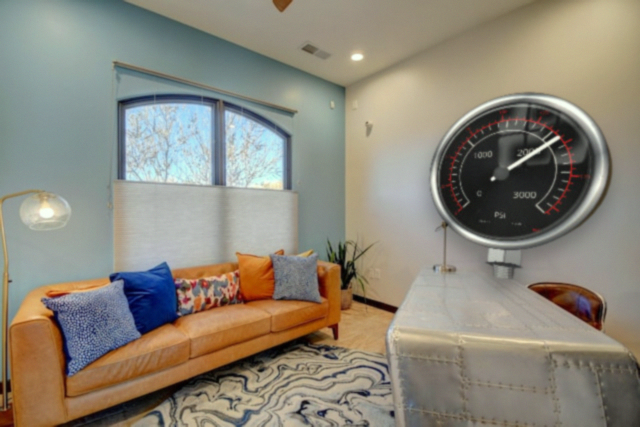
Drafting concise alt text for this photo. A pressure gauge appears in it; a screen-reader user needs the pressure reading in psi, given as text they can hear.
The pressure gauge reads 2100 psi
